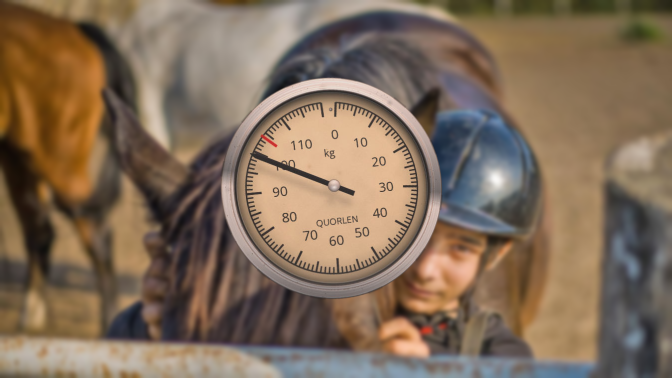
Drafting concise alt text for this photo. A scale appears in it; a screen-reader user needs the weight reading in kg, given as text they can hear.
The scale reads 99 kg
